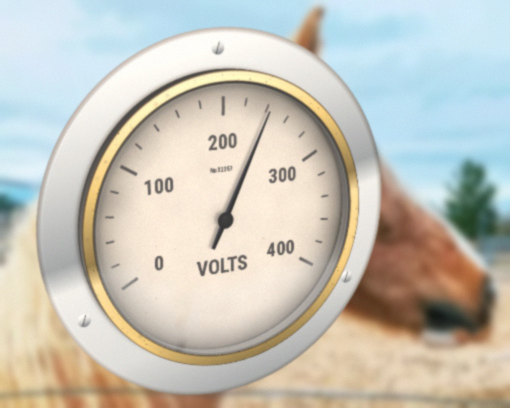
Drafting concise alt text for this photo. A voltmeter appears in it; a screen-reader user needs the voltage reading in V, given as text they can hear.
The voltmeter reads 240 V
